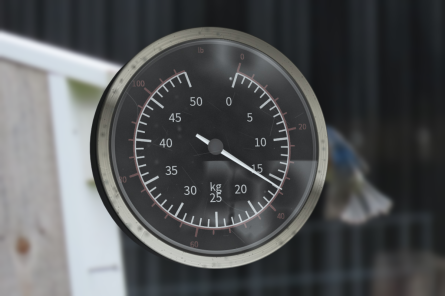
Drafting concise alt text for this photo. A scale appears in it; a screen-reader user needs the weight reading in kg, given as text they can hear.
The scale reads 16 kg
